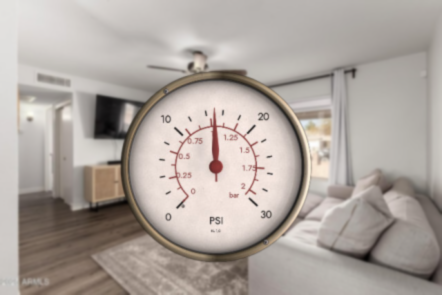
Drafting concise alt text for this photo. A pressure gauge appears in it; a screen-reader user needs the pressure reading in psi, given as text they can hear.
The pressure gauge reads 15 psi
